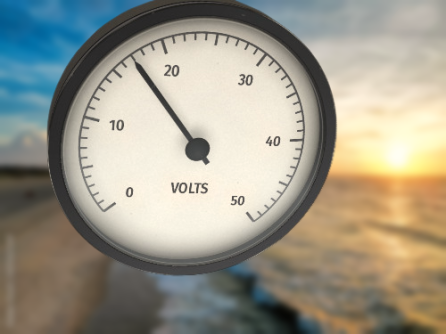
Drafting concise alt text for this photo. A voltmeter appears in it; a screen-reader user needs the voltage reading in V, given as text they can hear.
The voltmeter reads 17 V
